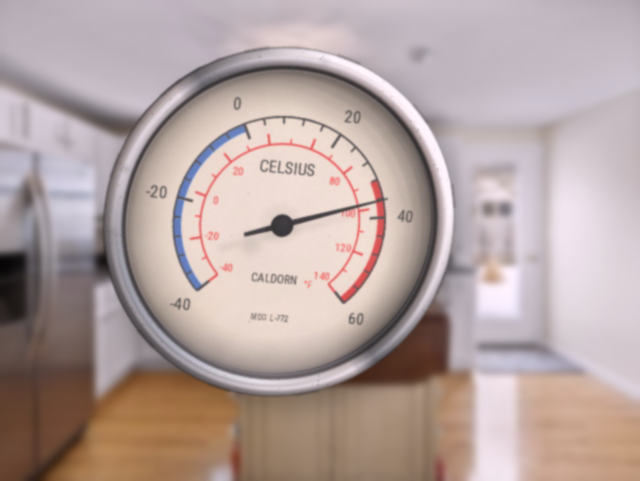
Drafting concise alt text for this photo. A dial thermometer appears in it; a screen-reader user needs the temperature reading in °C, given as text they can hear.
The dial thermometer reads 36 °C
